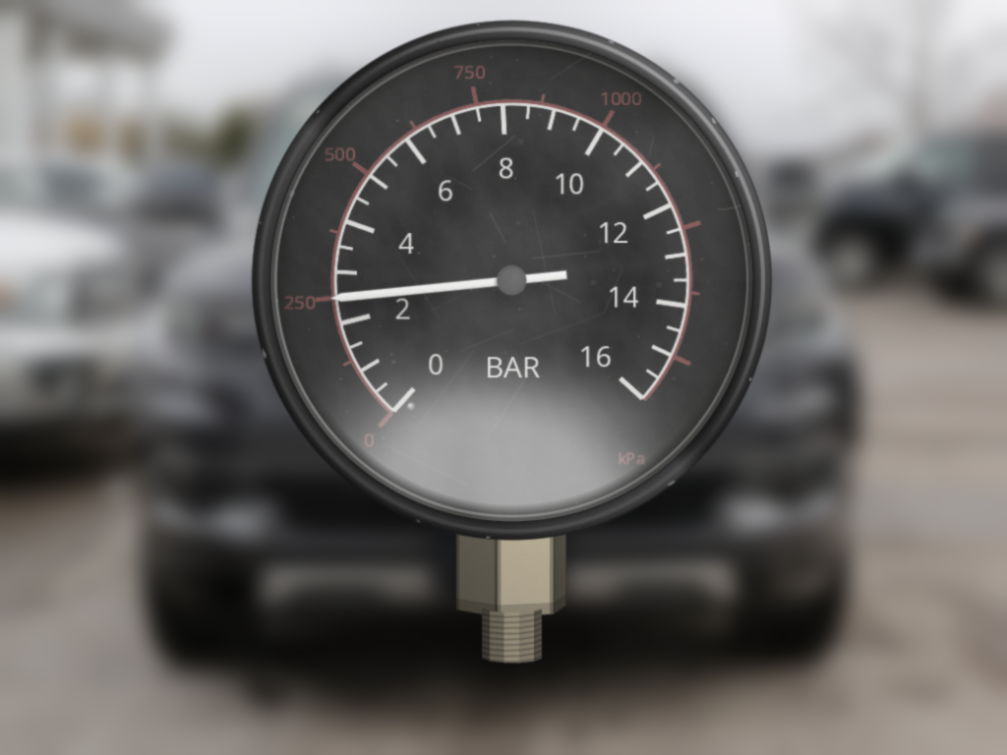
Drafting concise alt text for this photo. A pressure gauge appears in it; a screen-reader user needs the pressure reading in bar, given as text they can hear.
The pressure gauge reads 2.5 bar
